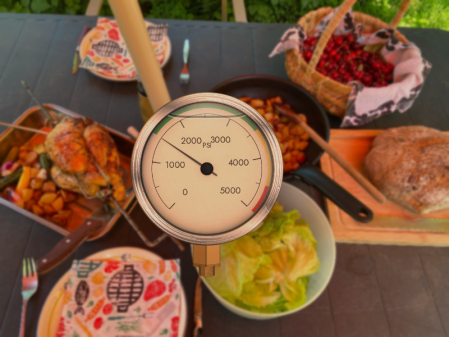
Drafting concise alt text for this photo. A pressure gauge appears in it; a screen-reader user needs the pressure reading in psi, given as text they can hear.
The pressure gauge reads 1500 psi
